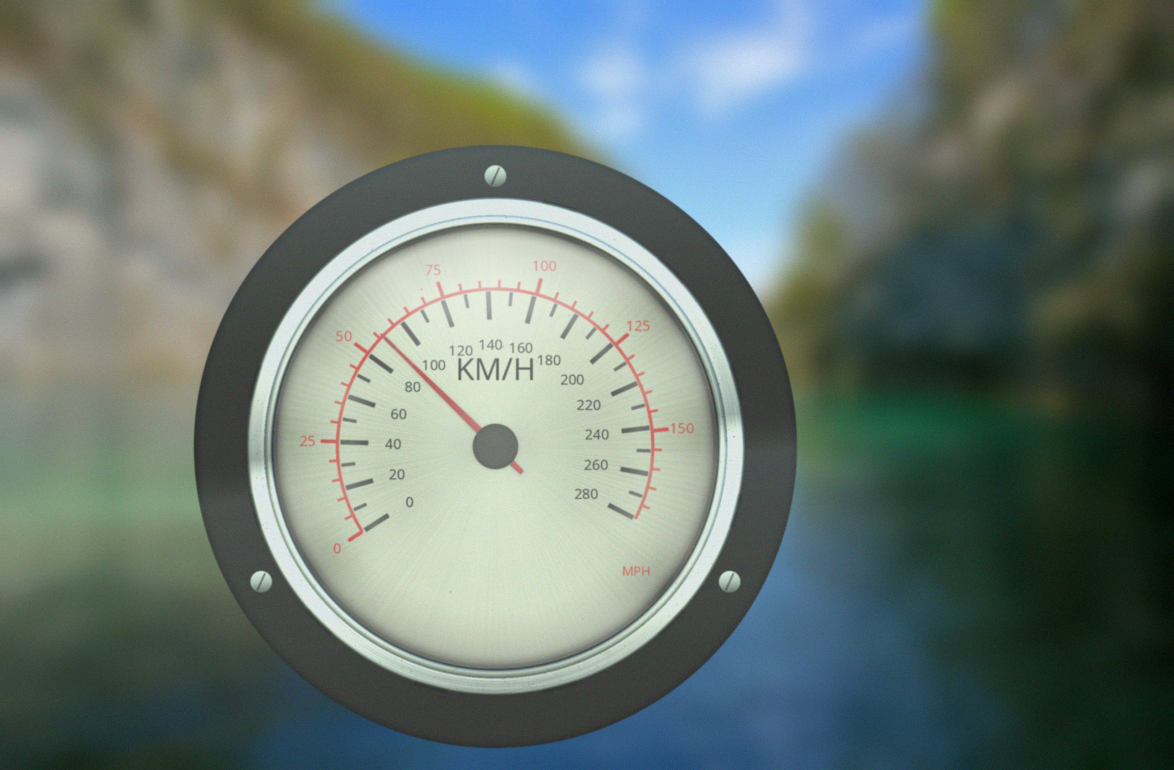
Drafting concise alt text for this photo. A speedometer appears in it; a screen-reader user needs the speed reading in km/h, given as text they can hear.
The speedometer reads 90 km/h
